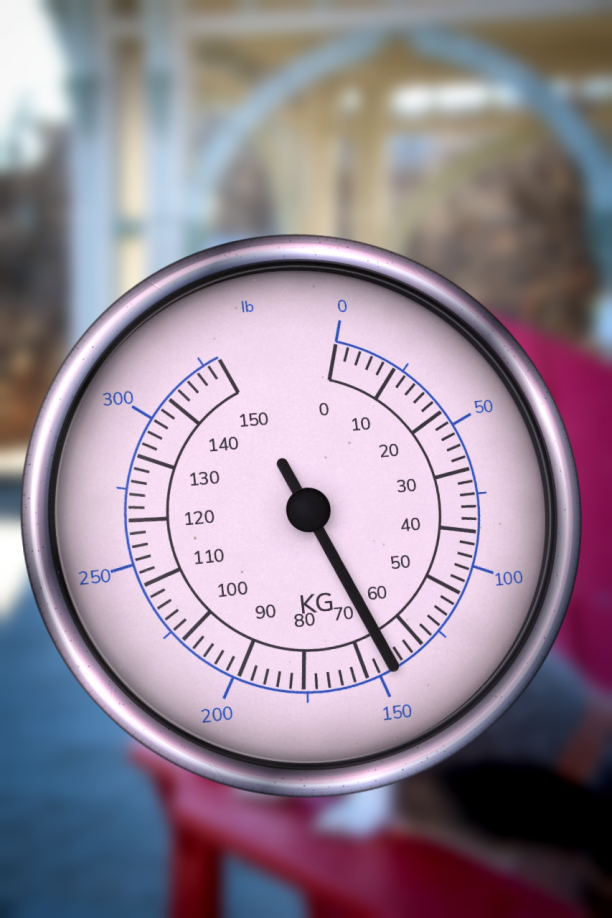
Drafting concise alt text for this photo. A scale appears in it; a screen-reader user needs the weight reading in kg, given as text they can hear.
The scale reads 66 kg
